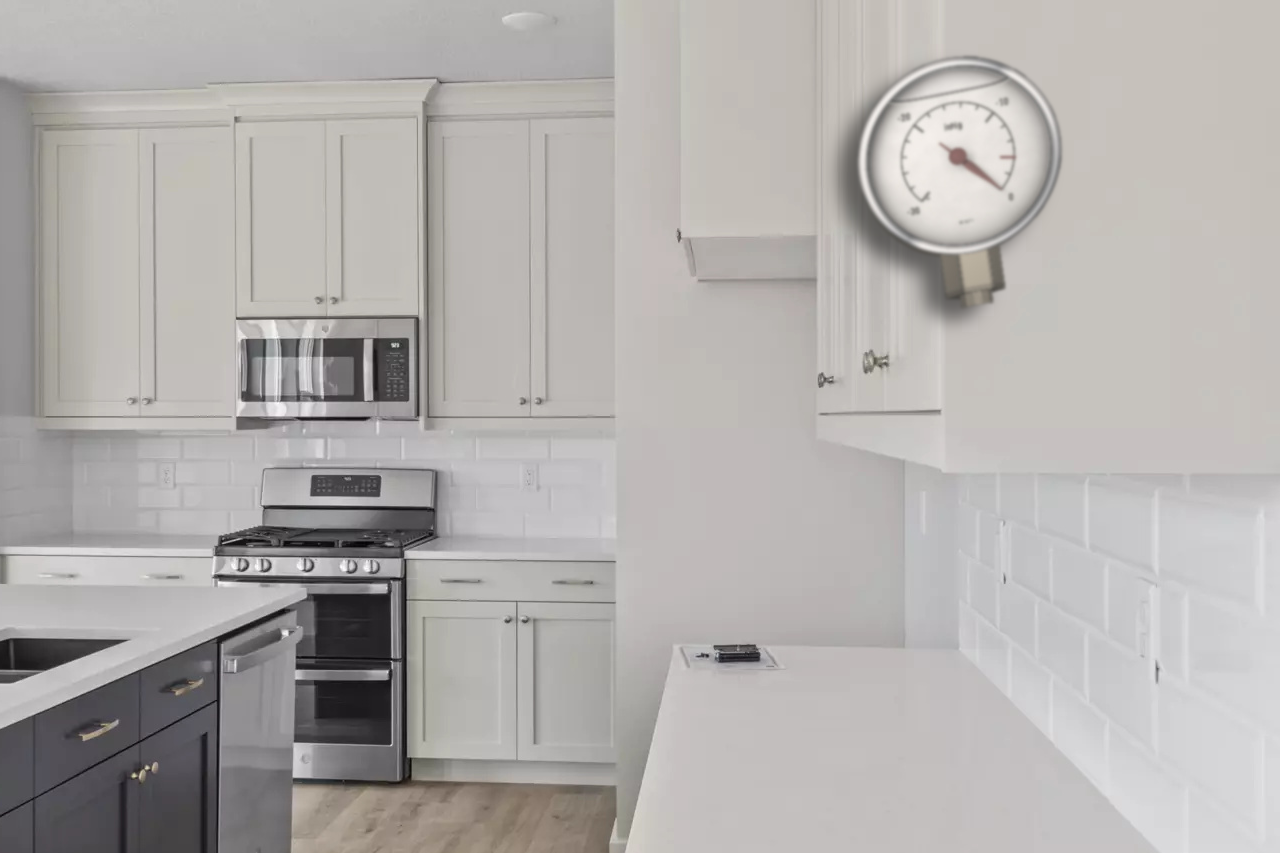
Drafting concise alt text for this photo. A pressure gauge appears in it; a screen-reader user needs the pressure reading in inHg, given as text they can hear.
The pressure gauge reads 0 inHg
